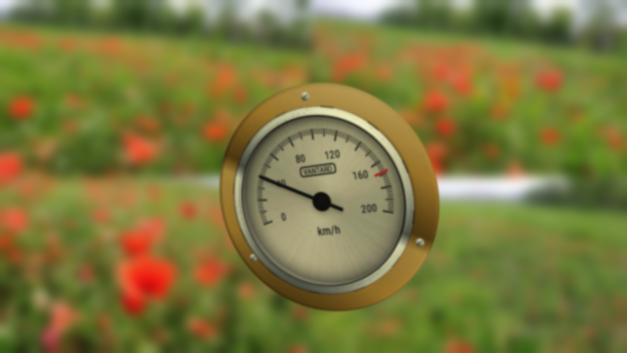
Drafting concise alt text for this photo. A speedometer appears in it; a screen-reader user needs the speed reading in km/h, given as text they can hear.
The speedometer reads 40 km/h
